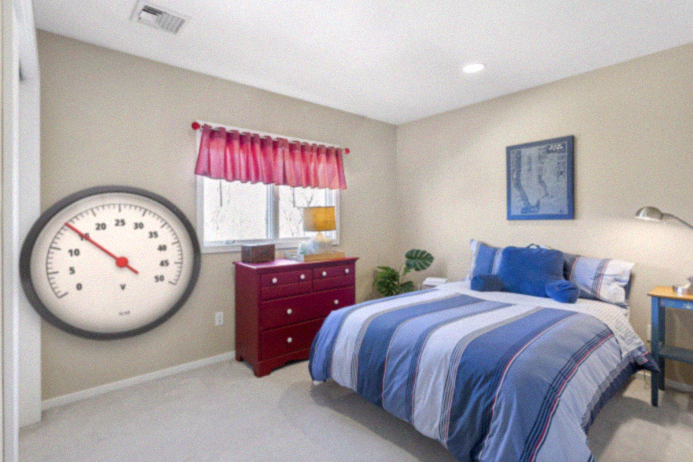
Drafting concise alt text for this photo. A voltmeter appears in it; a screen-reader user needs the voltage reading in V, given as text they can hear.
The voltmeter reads 15 V
